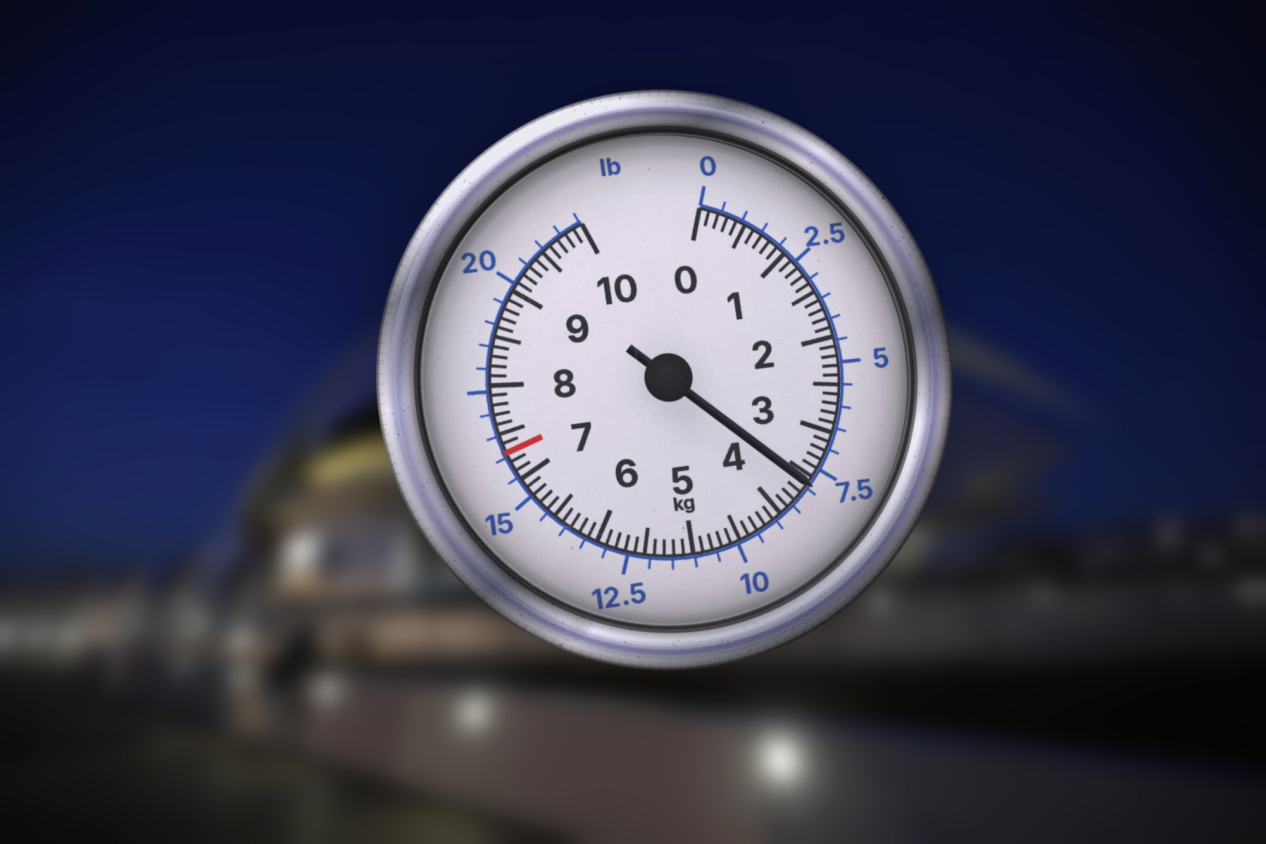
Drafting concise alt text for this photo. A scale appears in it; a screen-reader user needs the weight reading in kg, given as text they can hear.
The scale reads 3.6 kg
